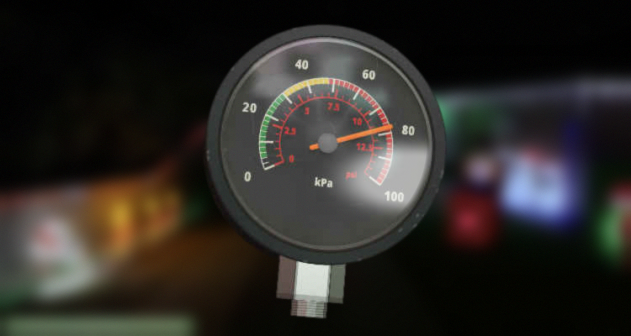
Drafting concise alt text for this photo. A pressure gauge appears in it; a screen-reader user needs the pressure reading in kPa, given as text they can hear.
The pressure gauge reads 78 kPa
